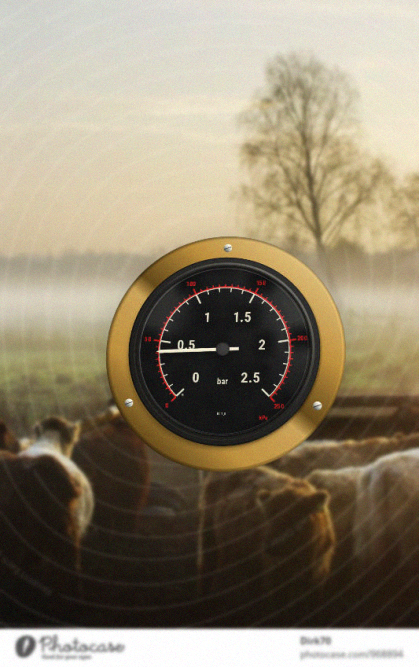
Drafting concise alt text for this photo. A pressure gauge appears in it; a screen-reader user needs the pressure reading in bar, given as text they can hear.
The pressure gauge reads 0.4 bar
